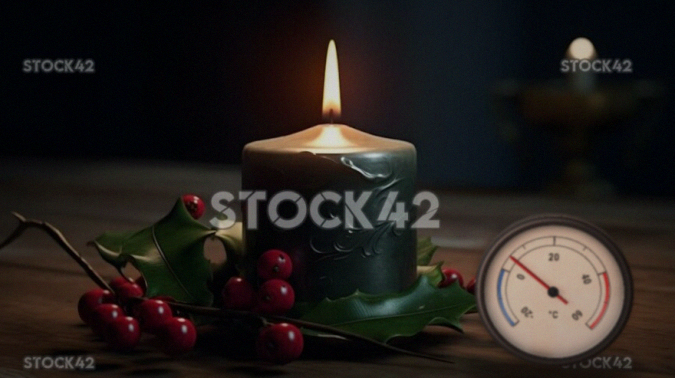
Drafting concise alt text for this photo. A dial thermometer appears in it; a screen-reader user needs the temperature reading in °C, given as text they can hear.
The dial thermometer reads 5 °C
